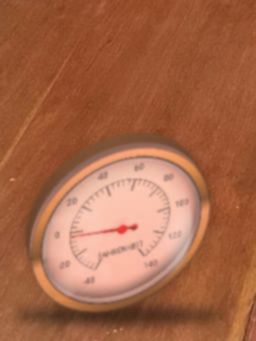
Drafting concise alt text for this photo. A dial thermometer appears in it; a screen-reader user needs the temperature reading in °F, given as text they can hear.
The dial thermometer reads 0 °F
